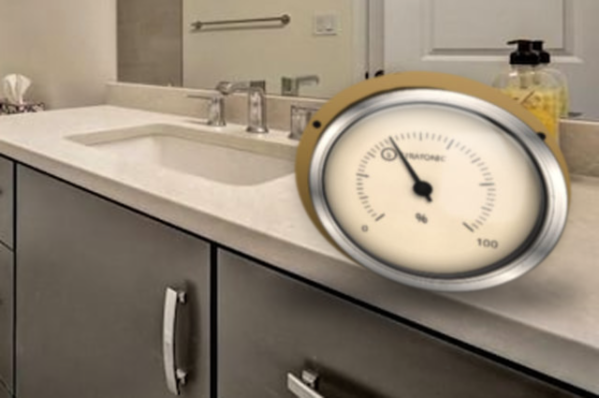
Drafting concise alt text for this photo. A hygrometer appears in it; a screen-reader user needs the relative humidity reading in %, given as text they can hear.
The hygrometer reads 40 %
